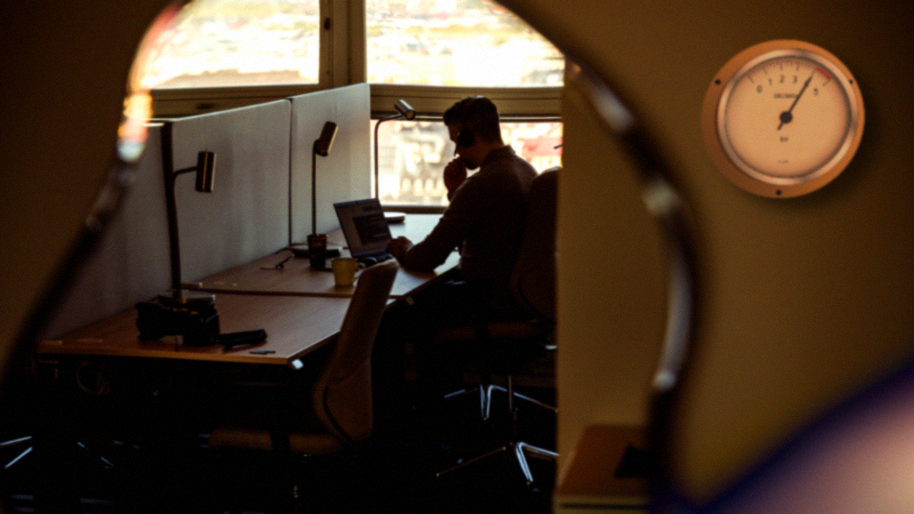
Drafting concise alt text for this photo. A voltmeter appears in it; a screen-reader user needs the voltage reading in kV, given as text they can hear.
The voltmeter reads 4 kV
